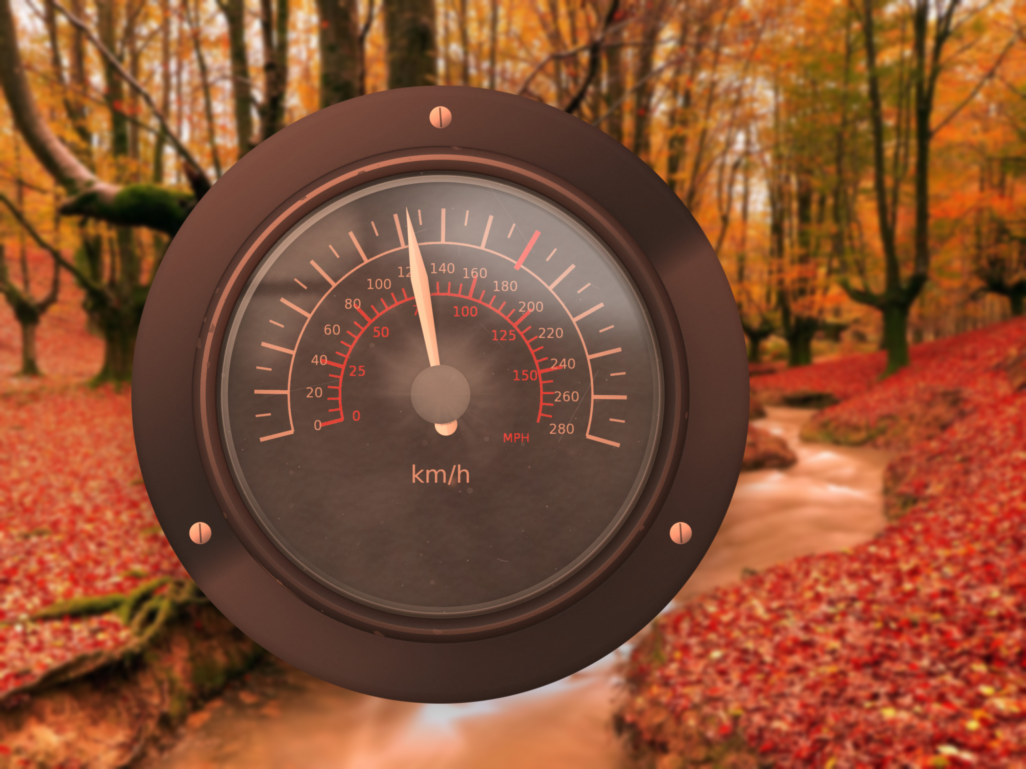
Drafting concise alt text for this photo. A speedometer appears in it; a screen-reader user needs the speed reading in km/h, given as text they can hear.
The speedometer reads 125 km/h
